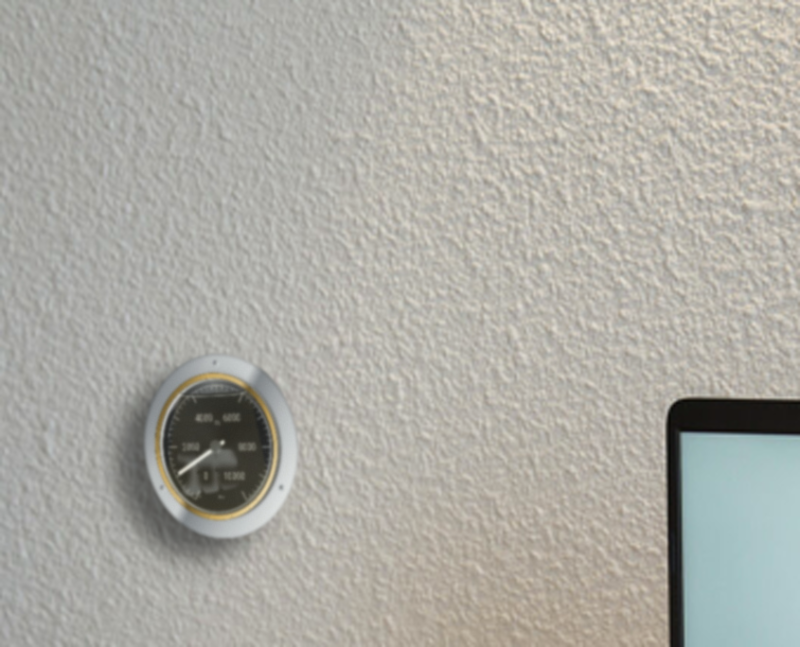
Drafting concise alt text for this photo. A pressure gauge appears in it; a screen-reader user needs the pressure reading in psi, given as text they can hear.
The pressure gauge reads 1000 psi
